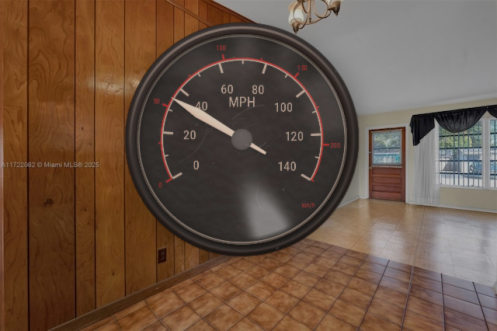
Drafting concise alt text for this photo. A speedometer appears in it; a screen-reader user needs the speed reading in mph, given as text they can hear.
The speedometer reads 35 mph
